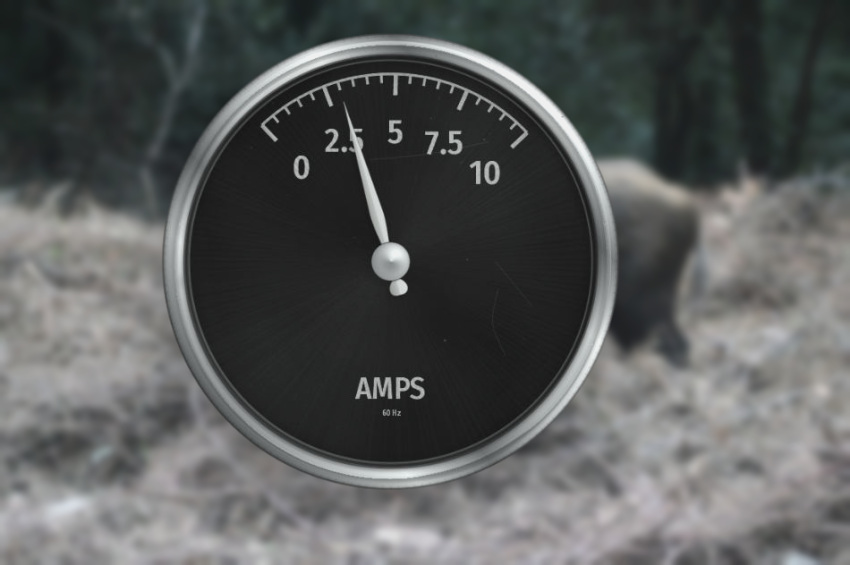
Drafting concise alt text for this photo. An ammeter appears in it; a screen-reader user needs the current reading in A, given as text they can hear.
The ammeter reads 3 A
